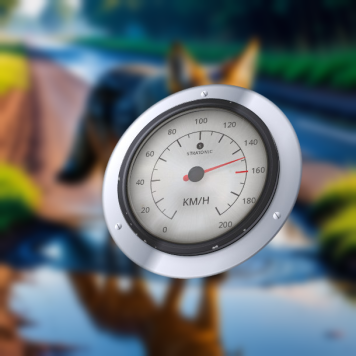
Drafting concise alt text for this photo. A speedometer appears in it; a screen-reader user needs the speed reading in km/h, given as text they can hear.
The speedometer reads 150 km/h
